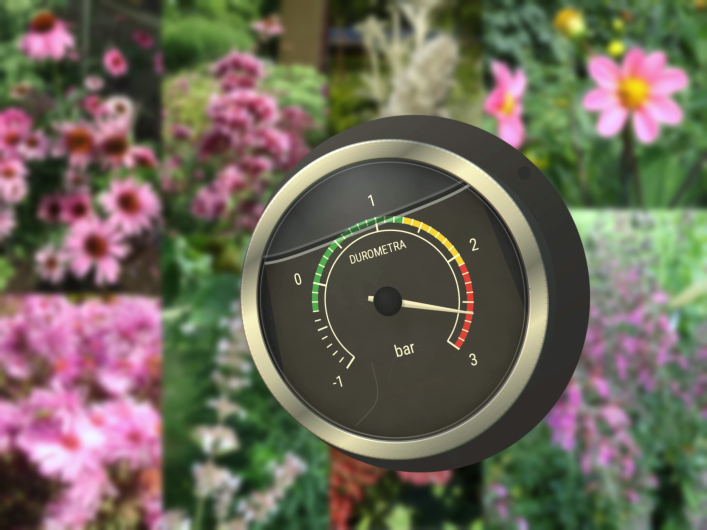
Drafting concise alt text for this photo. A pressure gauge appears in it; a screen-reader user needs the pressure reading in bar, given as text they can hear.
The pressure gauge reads 2.6 bar
